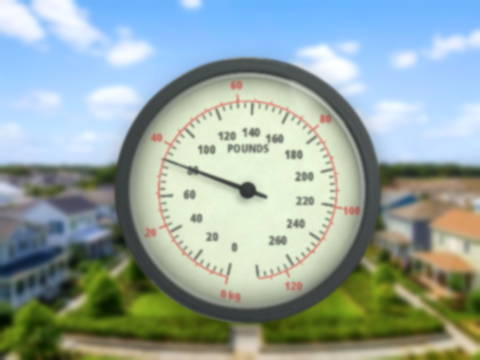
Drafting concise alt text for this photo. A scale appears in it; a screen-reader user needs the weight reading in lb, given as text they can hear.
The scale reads 80 lb
